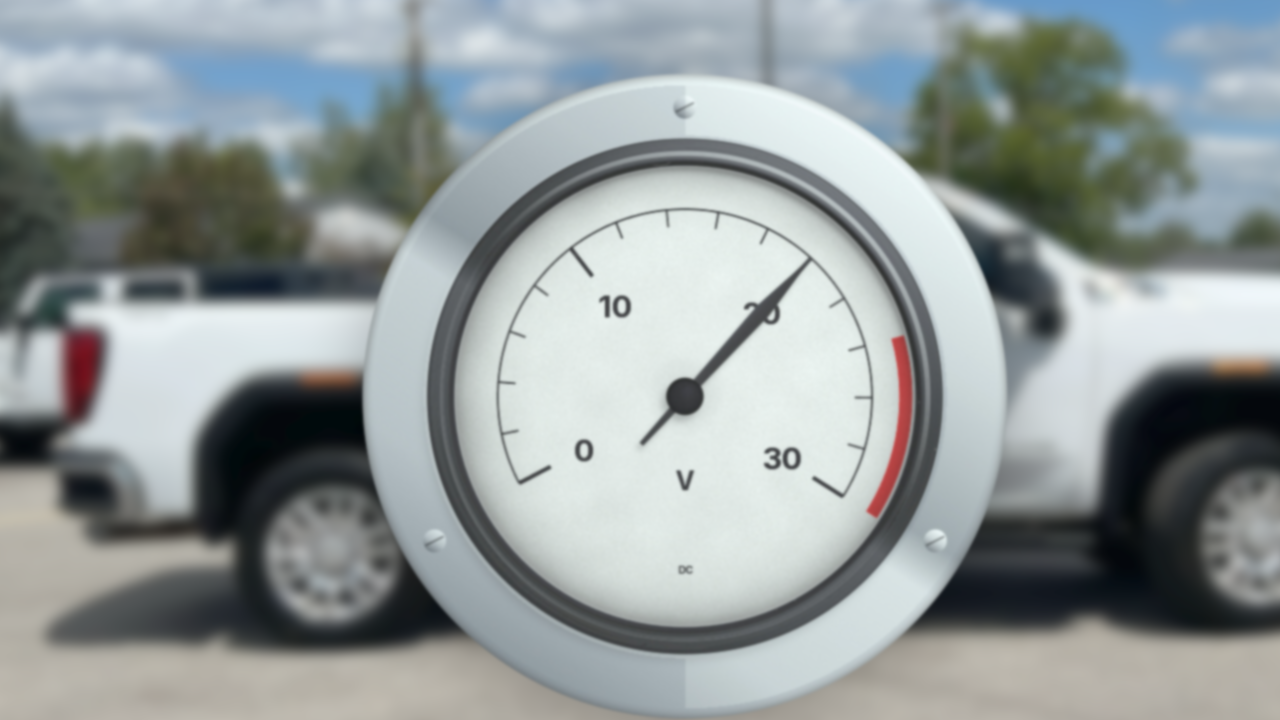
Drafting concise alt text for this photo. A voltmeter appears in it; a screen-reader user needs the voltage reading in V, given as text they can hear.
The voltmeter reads 20 V
